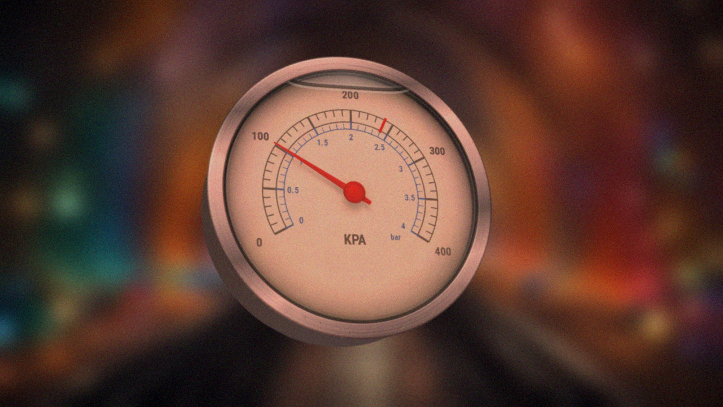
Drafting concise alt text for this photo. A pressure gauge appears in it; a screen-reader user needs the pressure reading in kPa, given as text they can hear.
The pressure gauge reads 100 kPa
